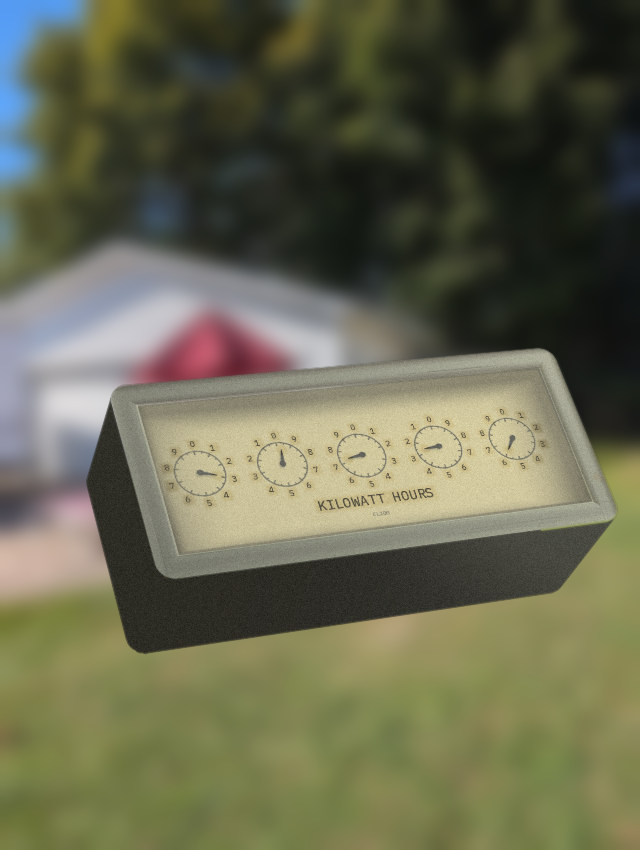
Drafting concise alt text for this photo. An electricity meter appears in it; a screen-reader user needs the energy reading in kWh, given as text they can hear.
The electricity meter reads 29726 kWh
